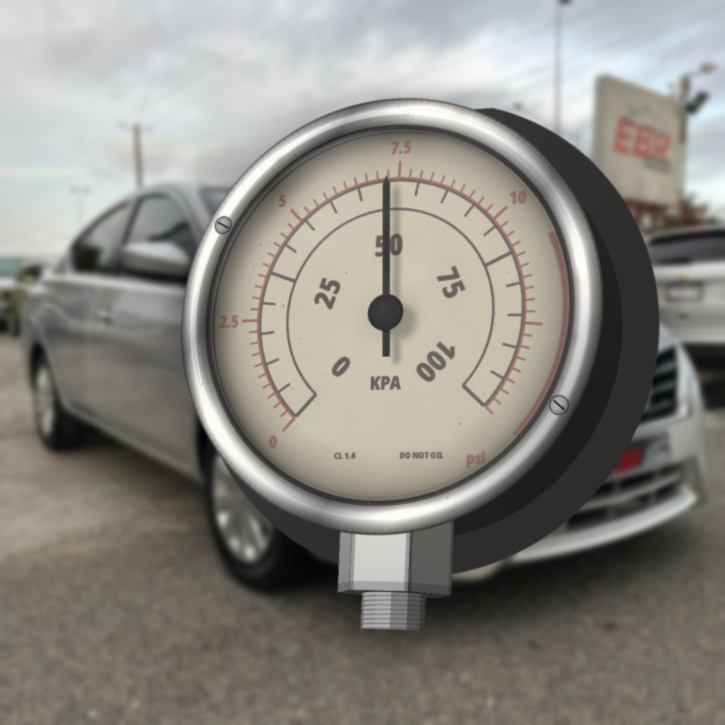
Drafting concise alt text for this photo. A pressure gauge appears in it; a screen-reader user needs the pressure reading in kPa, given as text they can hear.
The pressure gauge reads 50 kPa
